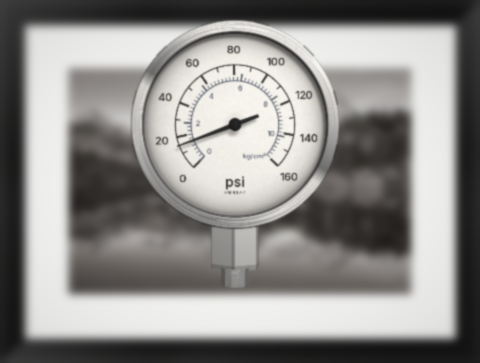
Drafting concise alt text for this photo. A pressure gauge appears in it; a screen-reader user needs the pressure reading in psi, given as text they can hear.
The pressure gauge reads 15 psi
